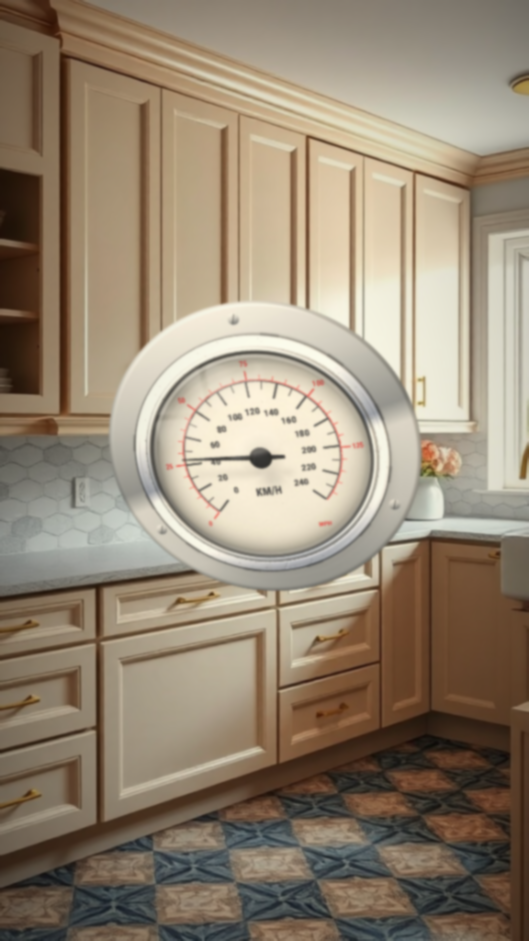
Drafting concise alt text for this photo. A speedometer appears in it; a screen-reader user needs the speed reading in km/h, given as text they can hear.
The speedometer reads 45 km/h
